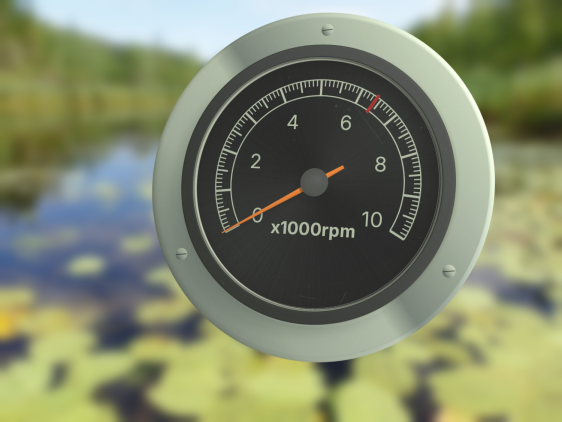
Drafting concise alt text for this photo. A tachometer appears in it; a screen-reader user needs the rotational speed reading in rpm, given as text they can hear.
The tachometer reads 0 rpm
